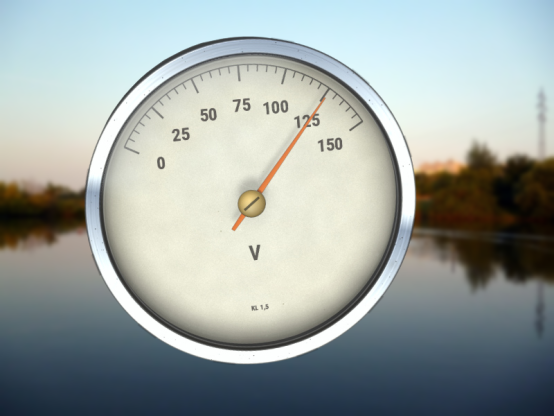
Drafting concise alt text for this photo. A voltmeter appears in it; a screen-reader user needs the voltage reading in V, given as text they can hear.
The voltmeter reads 125 V
